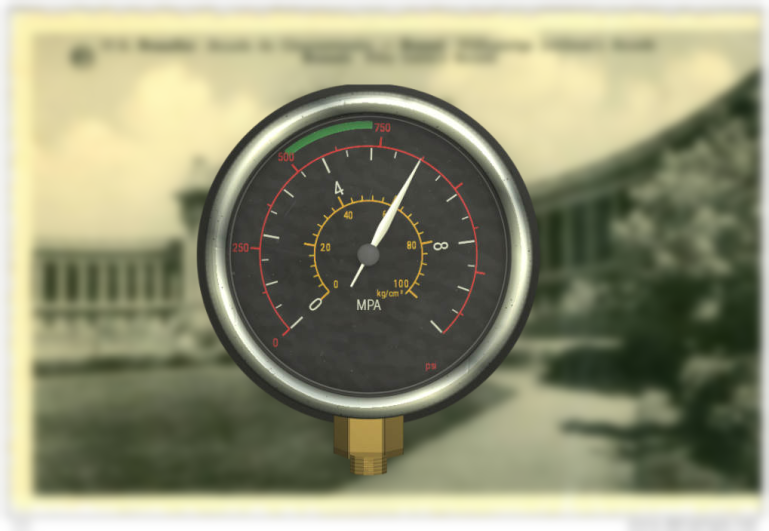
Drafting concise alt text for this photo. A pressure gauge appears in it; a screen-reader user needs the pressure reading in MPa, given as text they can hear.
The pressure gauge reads 6 MPa
